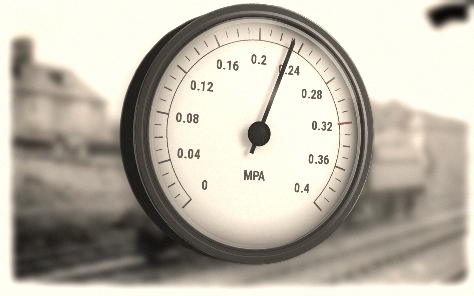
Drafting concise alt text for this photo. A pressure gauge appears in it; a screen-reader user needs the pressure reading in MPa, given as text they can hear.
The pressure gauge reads 0.23 MPa
